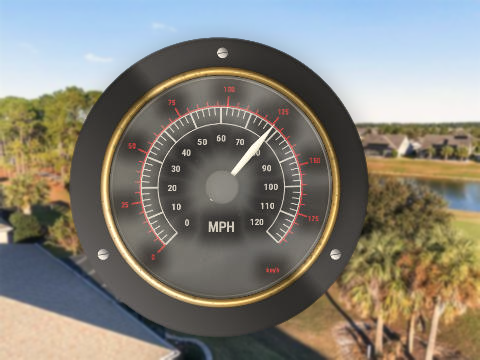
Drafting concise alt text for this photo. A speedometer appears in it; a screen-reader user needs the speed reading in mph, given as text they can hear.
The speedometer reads 78 mph
